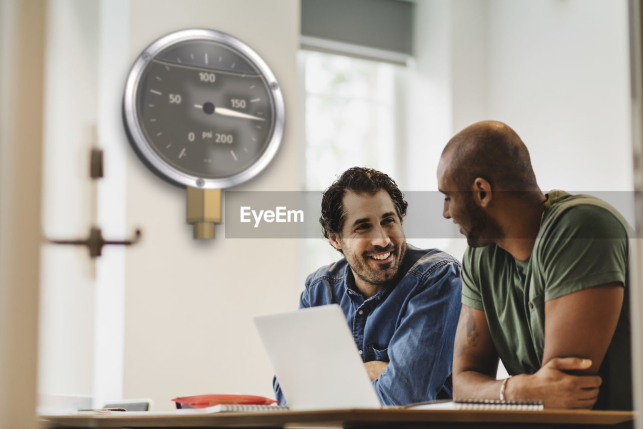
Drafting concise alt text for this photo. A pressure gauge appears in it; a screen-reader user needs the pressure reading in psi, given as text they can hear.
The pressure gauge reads 165 psi
